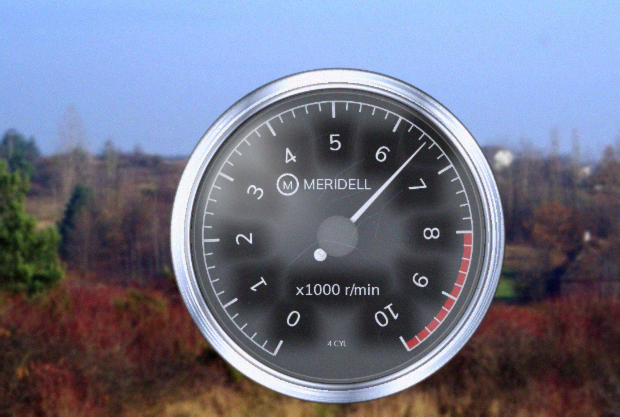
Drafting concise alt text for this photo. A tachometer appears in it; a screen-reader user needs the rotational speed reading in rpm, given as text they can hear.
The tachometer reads 6500 rpm
